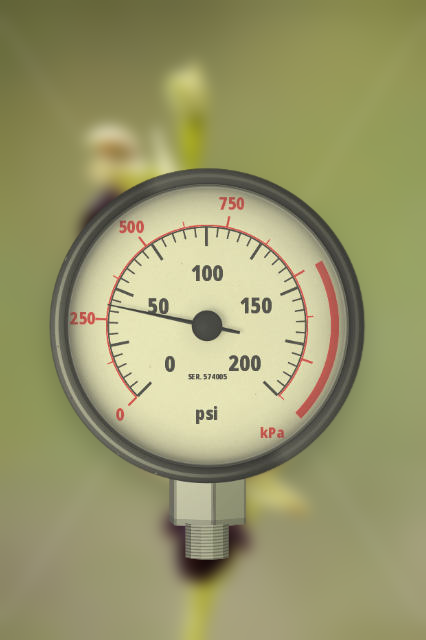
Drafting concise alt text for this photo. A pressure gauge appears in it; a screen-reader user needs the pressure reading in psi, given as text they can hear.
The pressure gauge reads 42.5 psi
